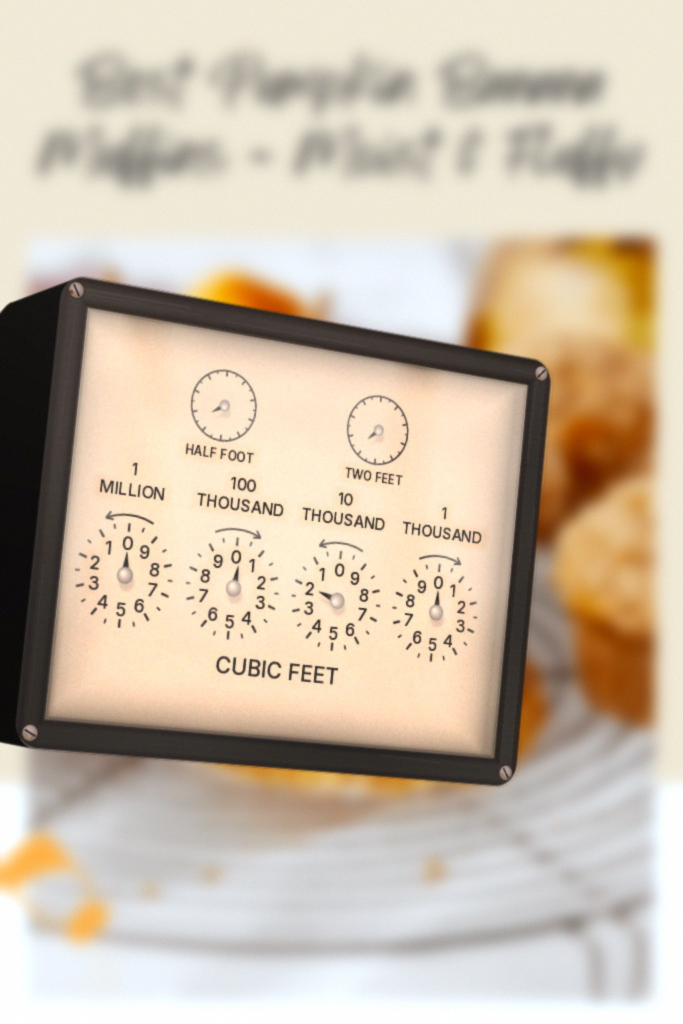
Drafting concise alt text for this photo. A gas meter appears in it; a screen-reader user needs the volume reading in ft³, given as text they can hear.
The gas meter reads 2000 ft³
